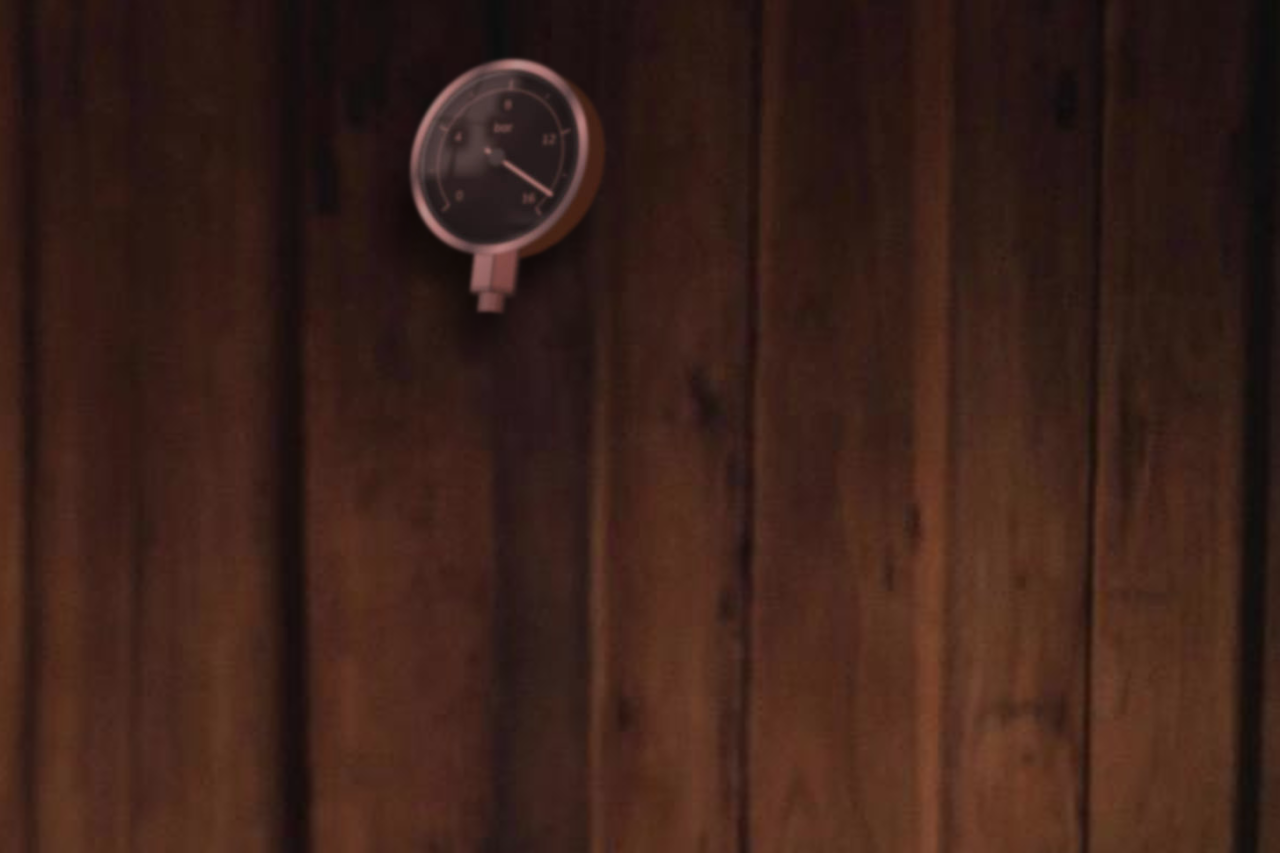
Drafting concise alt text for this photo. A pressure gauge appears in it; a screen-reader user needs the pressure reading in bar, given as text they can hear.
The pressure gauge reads 15 bar
